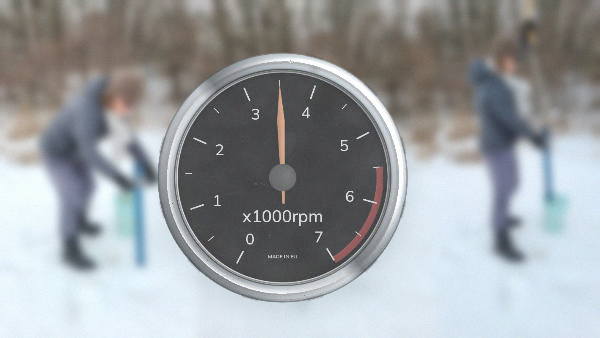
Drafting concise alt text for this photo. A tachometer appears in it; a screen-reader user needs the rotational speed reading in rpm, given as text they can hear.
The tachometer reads 3500 rpm
